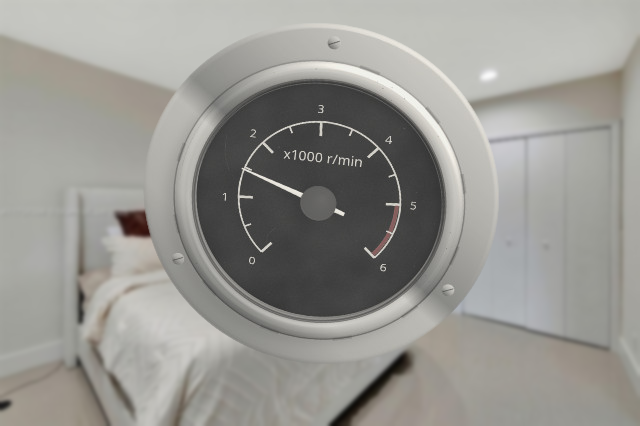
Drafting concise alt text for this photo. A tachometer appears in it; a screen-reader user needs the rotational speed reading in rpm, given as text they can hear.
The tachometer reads 1500 rpm
